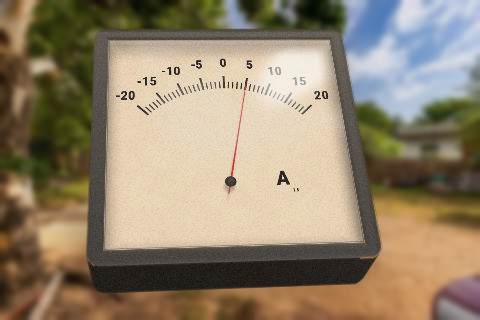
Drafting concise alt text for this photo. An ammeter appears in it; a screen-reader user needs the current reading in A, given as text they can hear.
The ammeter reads 5 A
